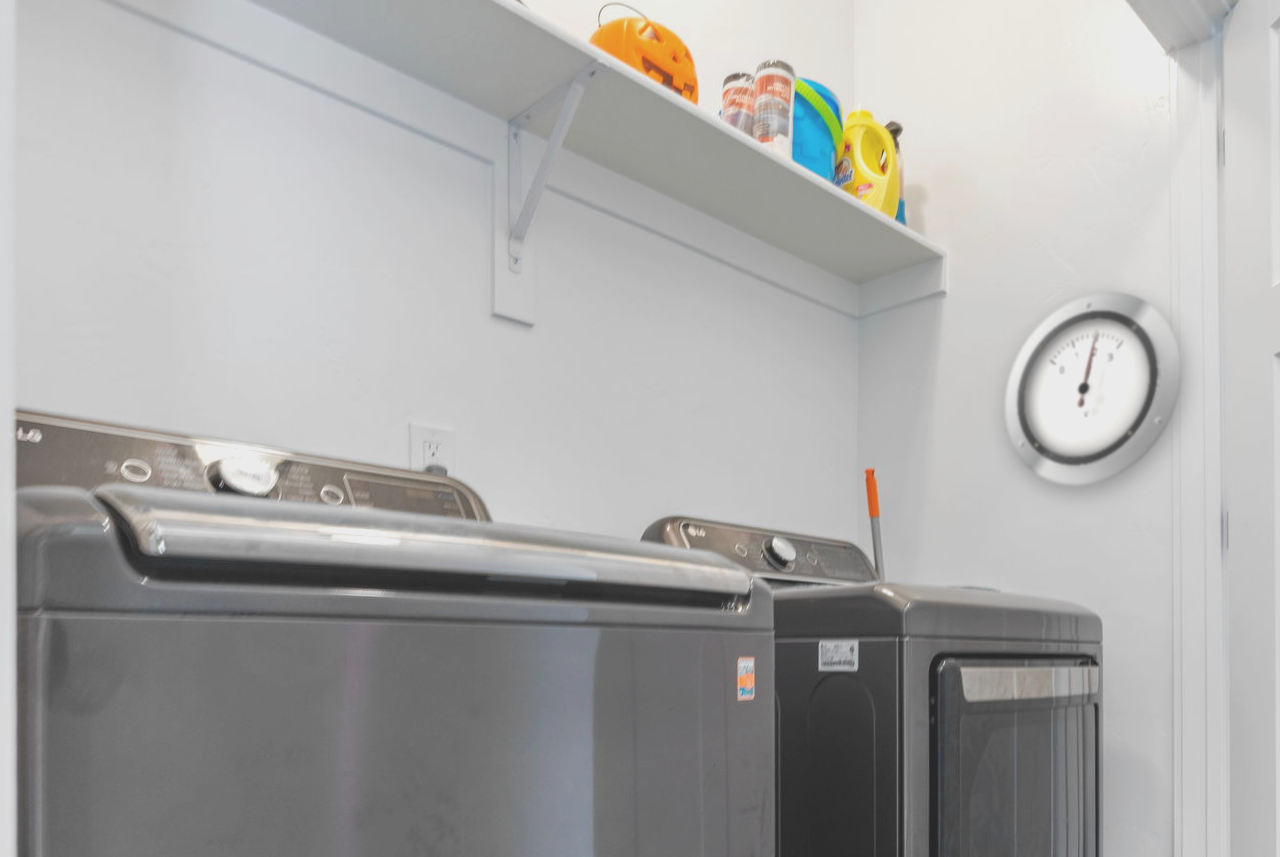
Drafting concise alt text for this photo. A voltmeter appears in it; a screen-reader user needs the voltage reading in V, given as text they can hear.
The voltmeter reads 2 V
